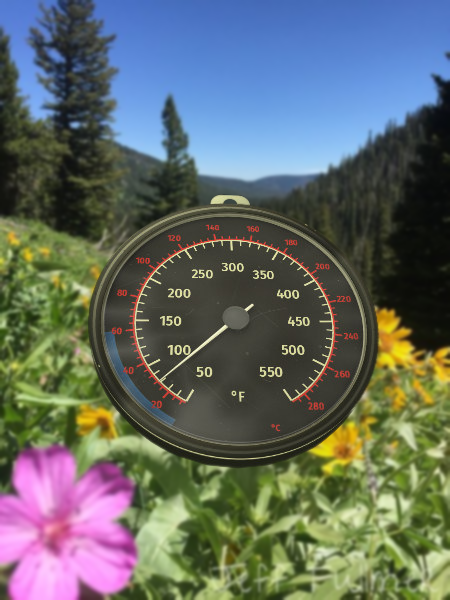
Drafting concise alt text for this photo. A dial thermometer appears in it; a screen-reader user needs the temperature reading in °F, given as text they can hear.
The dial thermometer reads 80 °F
